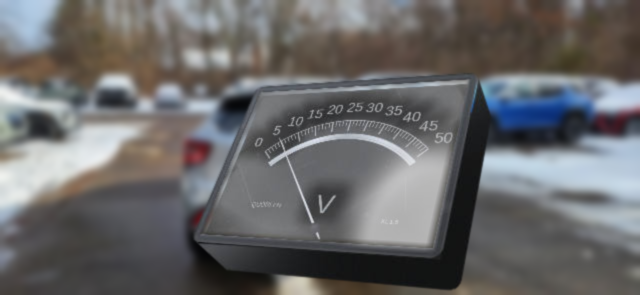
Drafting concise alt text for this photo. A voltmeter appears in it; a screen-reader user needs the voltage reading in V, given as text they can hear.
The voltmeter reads 5 V
